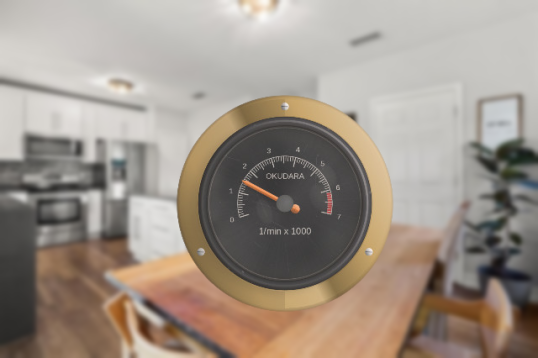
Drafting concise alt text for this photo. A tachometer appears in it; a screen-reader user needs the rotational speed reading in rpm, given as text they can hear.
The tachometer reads 1500 rpm
